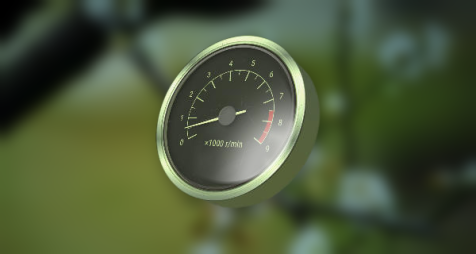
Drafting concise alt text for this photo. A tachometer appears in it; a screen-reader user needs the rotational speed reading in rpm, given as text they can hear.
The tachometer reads 500 rpm
